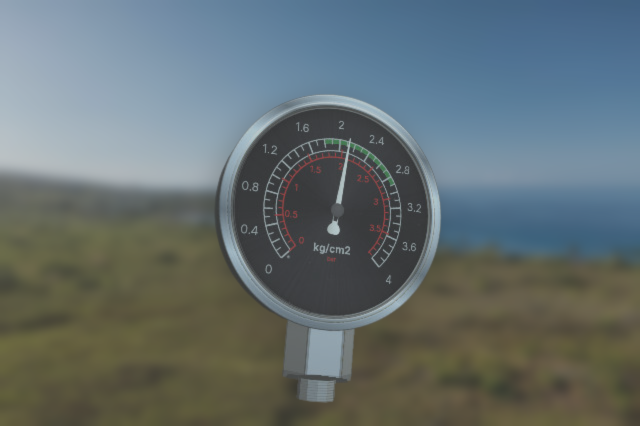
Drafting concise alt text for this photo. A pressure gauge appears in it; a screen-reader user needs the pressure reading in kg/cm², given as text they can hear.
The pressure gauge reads 2.1 kg/cm²
